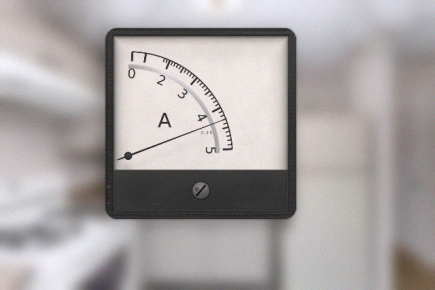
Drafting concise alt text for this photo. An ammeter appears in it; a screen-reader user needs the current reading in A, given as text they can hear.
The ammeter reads 4.3 A
